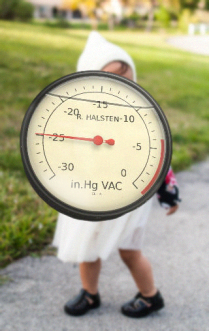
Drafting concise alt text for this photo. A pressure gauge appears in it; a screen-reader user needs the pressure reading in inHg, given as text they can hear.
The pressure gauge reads -25 inHg
